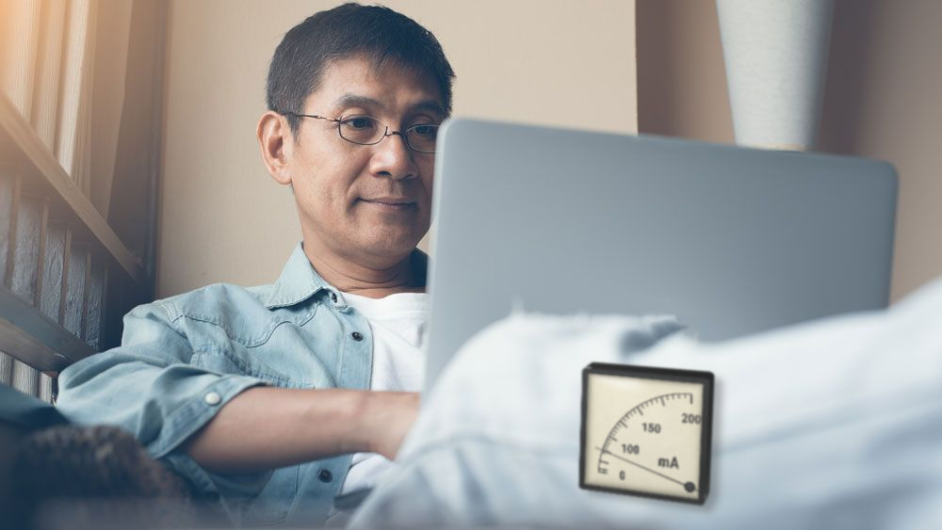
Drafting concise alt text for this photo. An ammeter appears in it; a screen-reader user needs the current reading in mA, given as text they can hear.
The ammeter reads 75 mA
